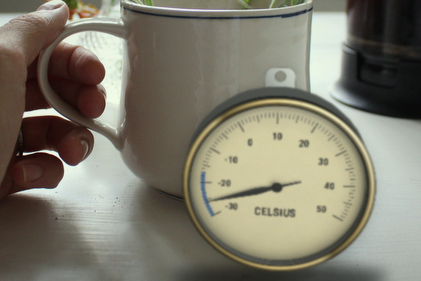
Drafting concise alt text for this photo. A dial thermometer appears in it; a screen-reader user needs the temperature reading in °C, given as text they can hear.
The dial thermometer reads -25 °C
